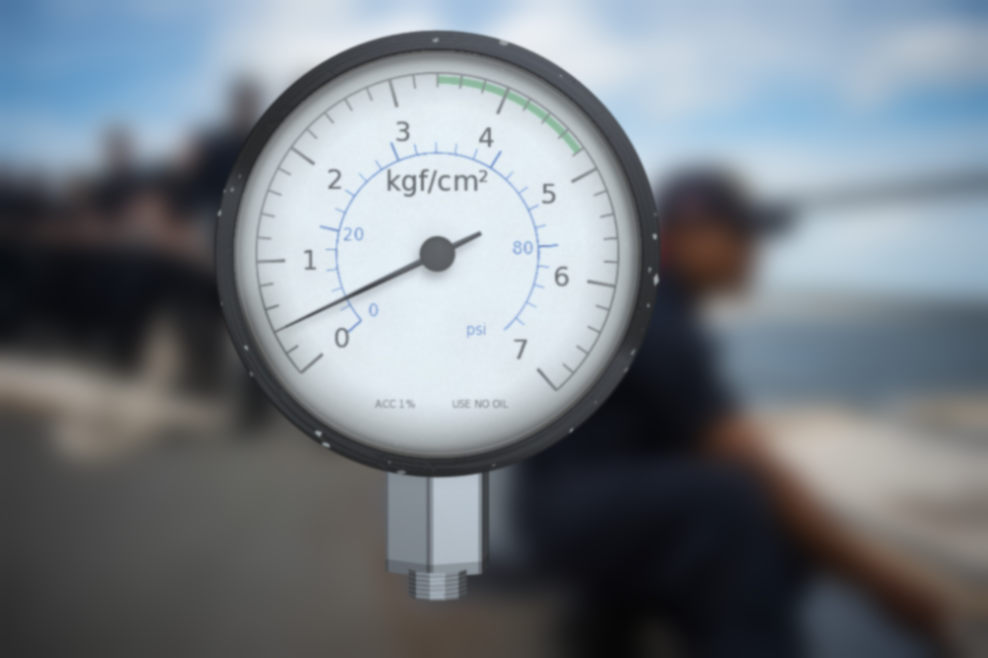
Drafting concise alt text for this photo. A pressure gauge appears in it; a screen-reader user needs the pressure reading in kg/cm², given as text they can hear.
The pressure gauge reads 0.4 kg/cm²
